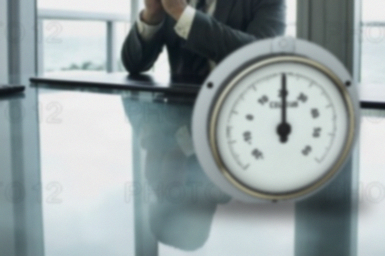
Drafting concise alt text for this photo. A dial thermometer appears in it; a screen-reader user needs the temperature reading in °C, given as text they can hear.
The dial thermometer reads 20 °C
